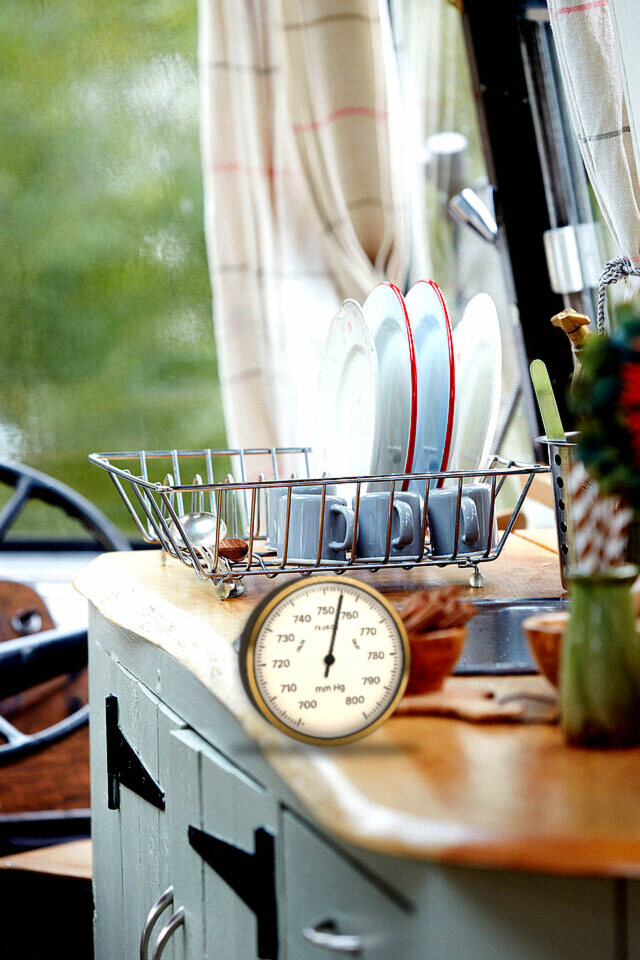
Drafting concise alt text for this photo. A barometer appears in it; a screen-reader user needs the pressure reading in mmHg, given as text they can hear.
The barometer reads 755 mmHg
